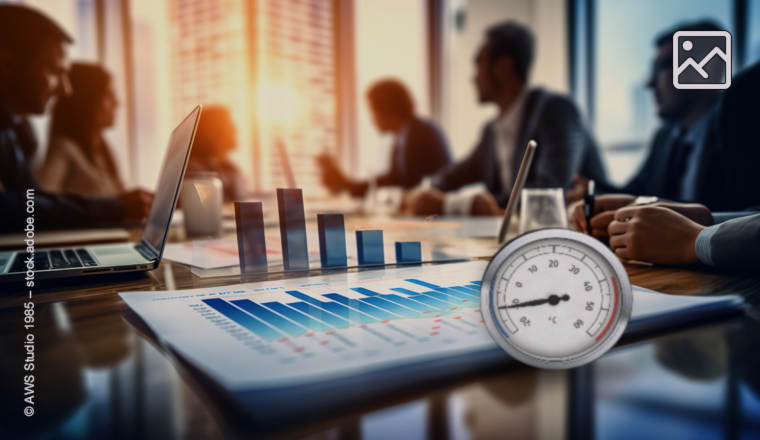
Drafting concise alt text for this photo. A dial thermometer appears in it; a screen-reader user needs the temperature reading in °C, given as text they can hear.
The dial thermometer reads -10 °C
